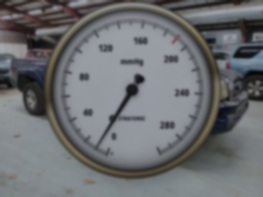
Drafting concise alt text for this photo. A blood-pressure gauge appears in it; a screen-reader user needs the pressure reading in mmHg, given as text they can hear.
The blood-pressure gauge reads 10 mmHg
